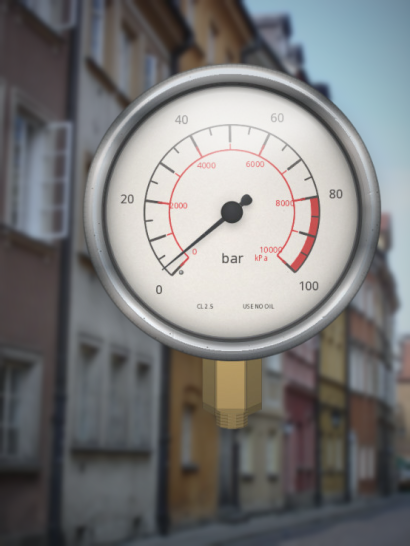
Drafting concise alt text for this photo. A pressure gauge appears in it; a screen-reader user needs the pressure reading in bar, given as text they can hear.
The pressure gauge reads 2.5 bar
